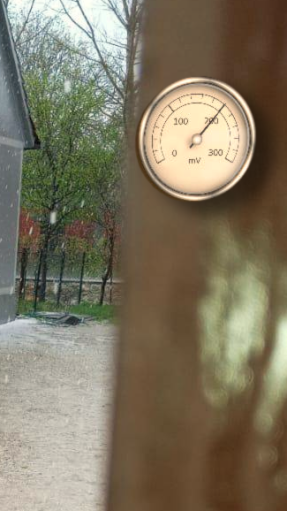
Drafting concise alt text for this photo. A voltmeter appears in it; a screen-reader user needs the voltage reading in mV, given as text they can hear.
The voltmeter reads 200 mV
